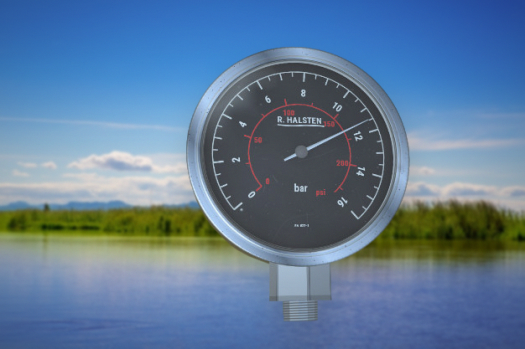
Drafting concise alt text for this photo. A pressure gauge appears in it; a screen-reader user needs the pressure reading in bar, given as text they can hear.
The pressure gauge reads 11.5 bar
